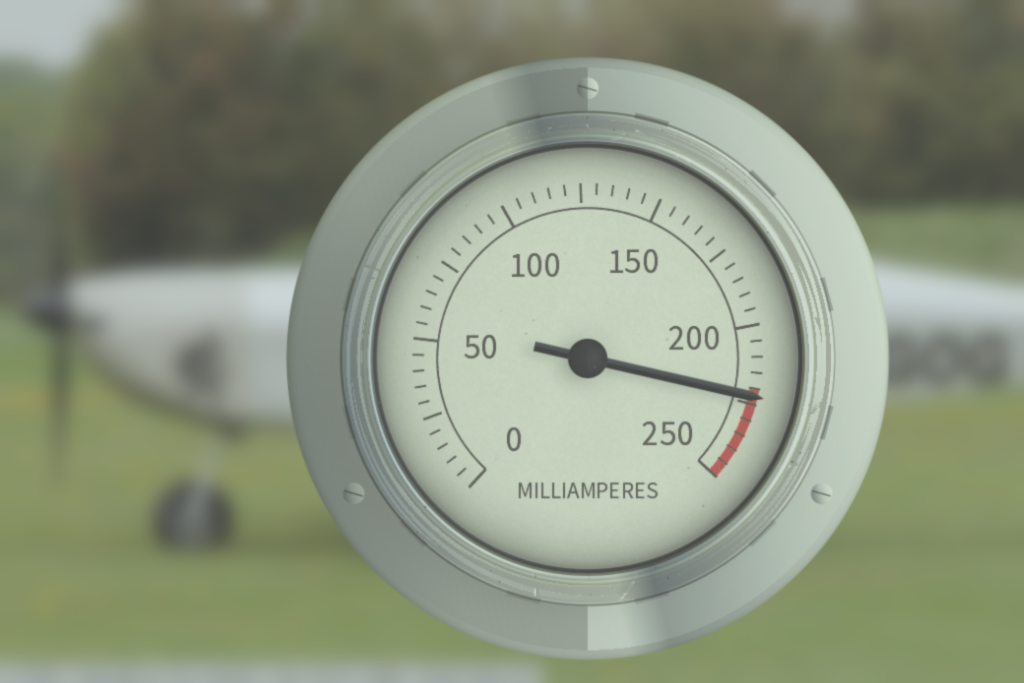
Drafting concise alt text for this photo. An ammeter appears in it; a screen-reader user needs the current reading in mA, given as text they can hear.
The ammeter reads 222.5 mA
